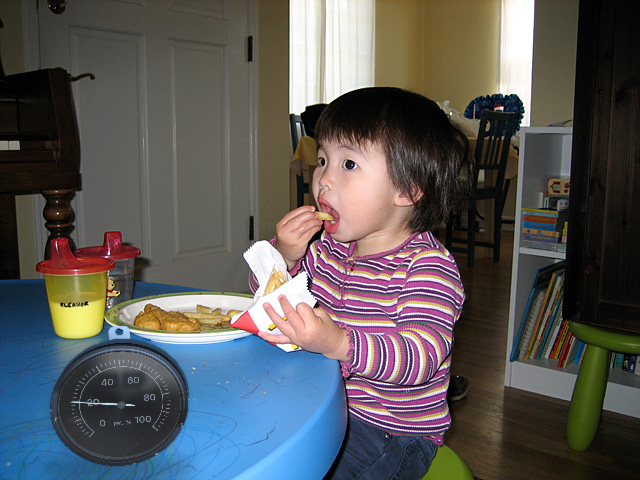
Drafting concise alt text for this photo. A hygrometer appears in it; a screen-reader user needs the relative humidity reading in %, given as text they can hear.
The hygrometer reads 20 %
